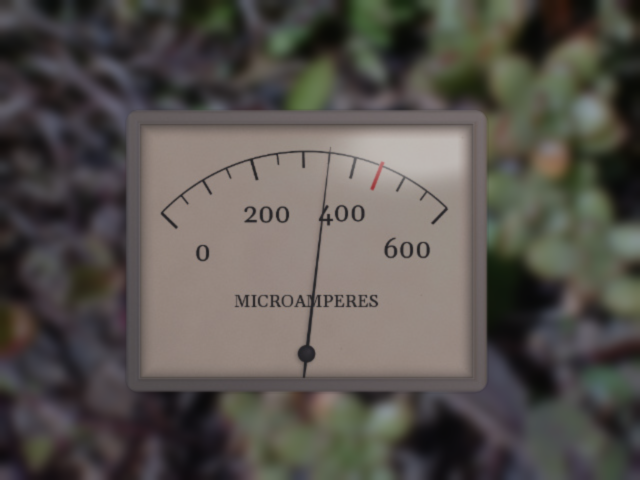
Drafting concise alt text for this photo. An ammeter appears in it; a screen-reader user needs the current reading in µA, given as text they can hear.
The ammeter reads 350 µA
